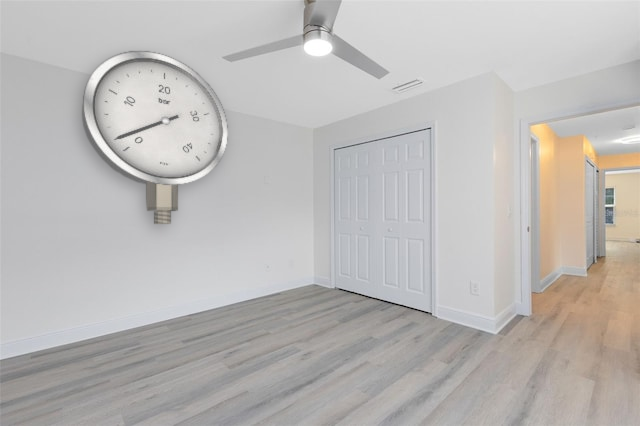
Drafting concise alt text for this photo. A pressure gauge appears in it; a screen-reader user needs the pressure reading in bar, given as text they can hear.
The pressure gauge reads 2 bar
